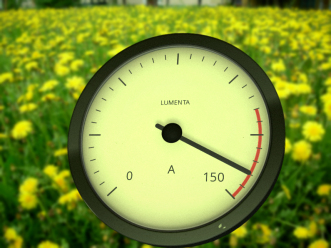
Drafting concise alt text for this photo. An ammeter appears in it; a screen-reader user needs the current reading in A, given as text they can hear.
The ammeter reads 140 A
